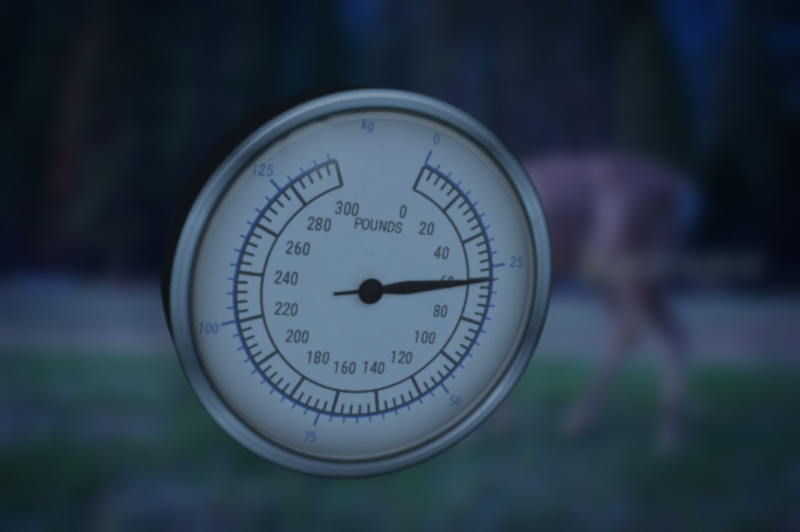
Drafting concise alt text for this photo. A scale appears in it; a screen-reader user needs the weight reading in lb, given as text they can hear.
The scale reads 60 lb
